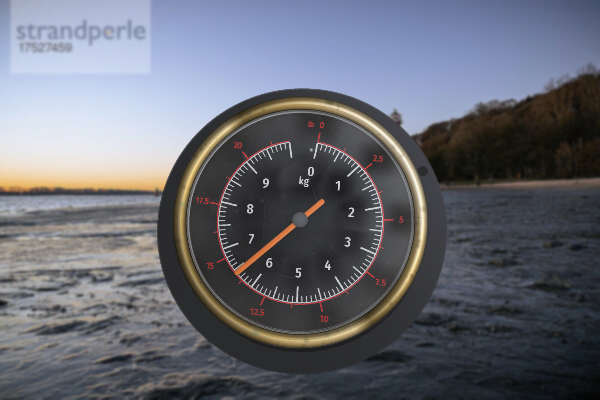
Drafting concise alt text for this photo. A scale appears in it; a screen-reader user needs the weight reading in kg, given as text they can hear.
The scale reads 6.4 kg
